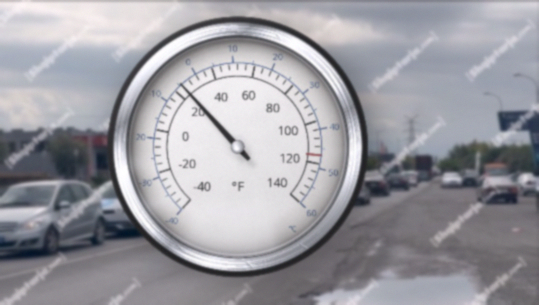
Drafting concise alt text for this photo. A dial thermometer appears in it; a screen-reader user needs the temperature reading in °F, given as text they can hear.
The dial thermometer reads 24 °F
